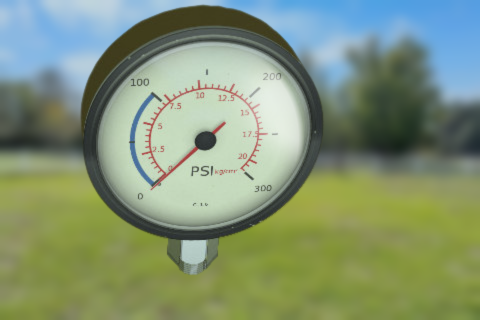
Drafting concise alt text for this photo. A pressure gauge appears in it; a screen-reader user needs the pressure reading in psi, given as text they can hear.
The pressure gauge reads 0 psi
